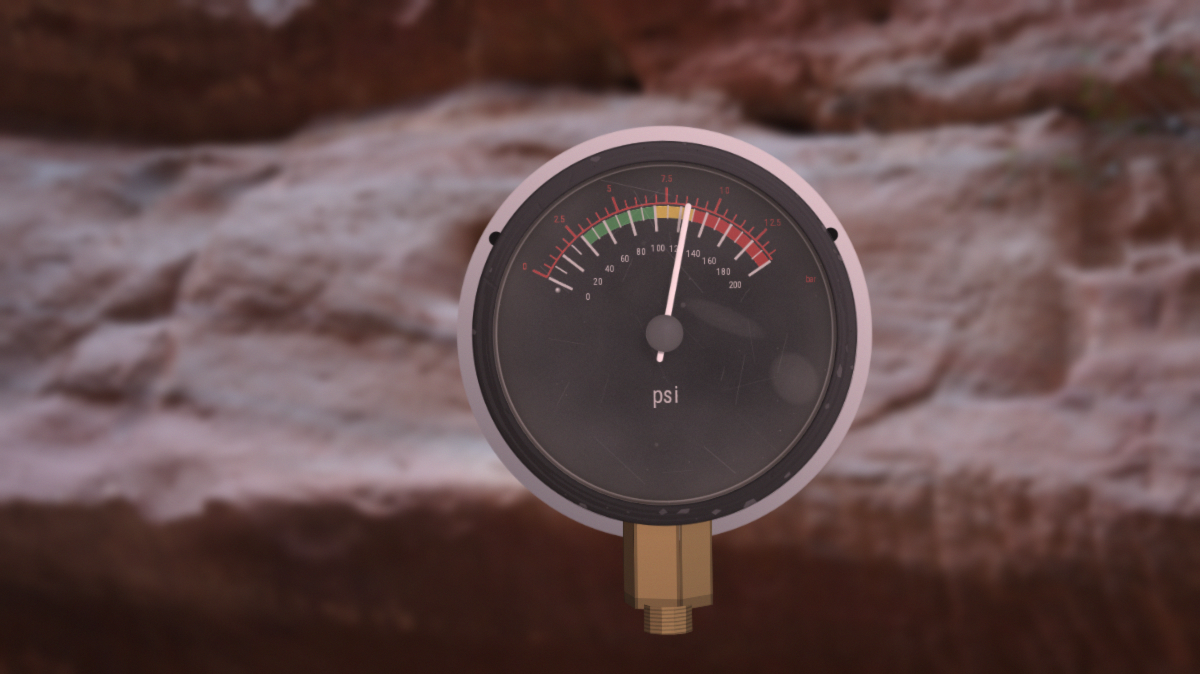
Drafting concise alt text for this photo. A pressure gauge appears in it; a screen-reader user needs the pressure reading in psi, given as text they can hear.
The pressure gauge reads 125 psi
